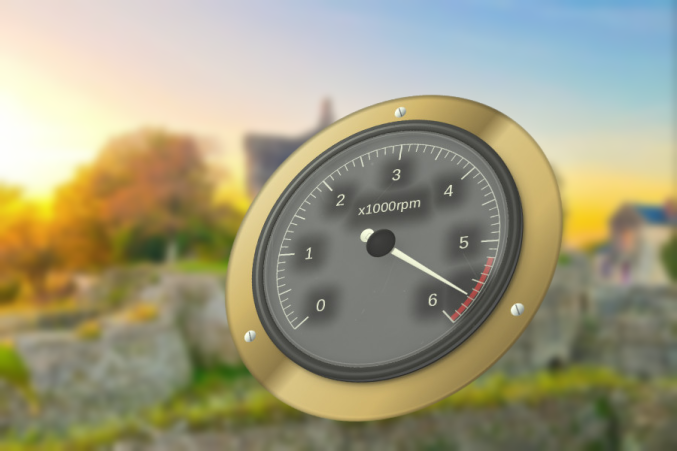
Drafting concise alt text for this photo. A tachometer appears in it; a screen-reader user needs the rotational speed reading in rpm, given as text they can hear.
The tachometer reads 5700 rpm
